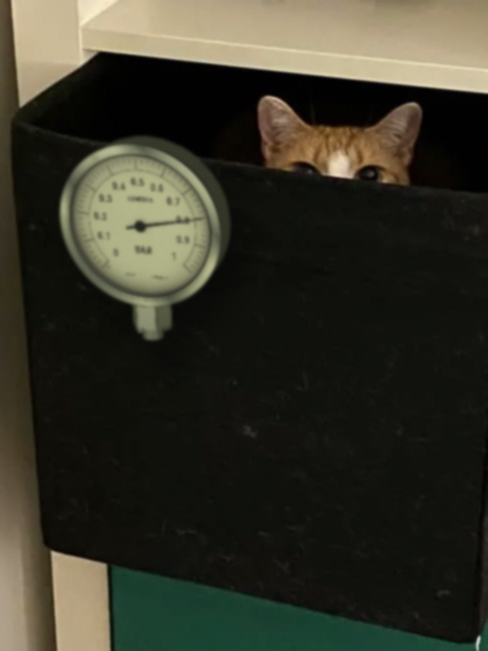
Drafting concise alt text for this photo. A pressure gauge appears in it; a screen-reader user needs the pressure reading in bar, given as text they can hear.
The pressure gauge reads 0.8 bar
